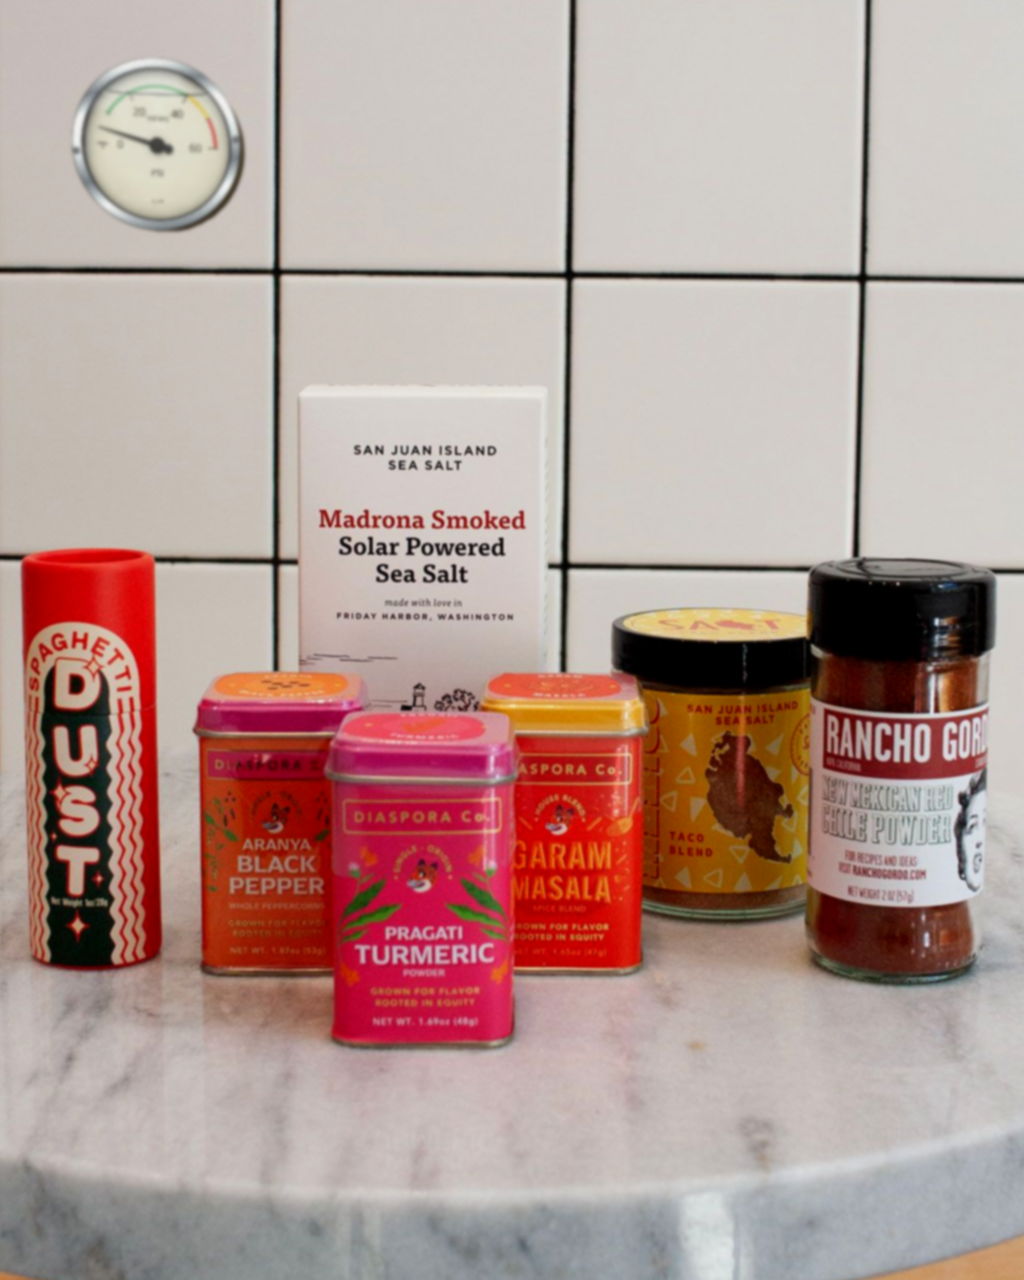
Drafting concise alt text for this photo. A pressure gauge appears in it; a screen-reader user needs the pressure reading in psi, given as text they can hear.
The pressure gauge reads 5 psi
